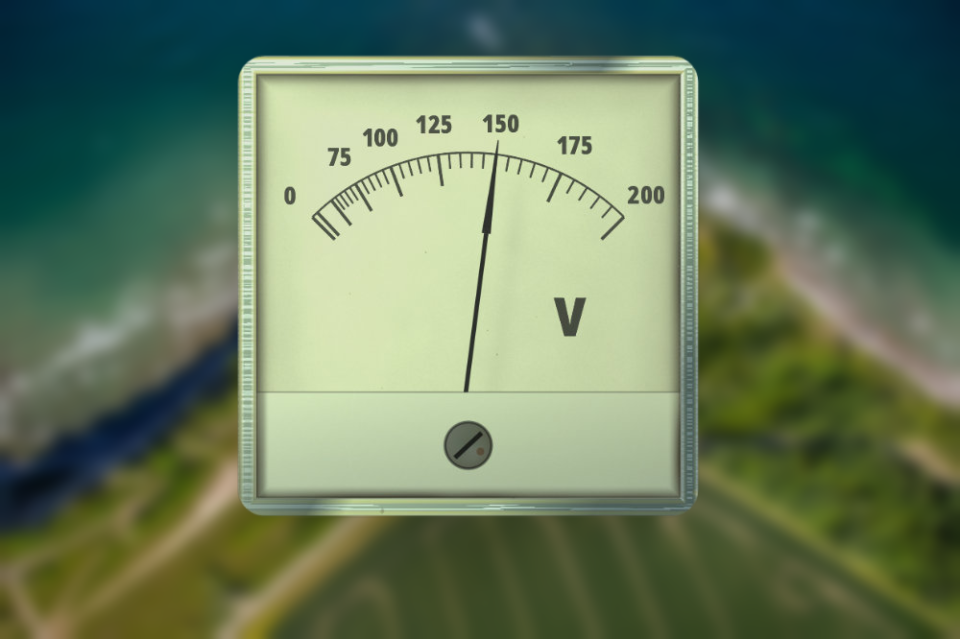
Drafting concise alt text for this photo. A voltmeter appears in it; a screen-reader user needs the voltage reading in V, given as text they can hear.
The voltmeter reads 150 V
